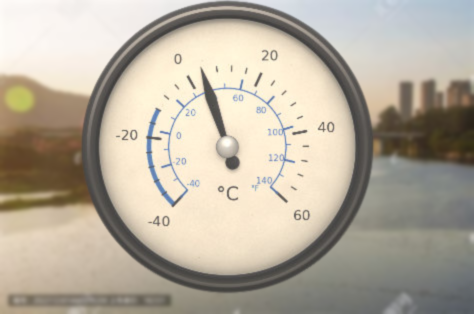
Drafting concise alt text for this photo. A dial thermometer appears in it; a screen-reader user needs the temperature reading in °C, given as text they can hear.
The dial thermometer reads 4 °C
